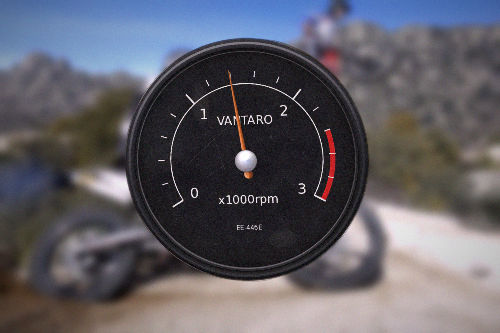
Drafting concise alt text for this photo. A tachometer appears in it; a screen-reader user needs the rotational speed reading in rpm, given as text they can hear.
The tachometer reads 1400 rpm
